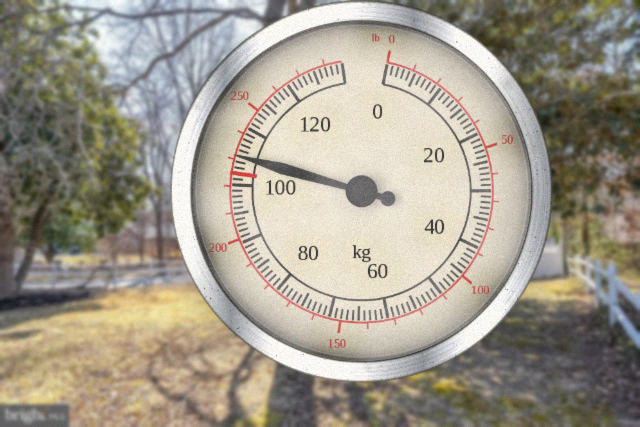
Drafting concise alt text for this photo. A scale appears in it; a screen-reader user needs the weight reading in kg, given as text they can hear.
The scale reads 105 kg
